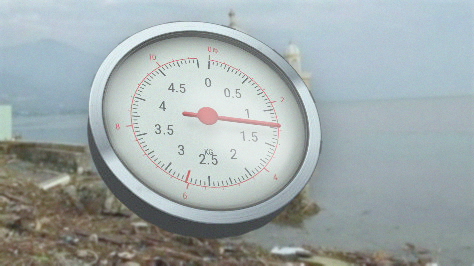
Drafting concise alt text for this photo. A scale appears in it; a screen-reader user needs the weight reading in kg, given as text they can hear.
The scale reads 1.25 kg
